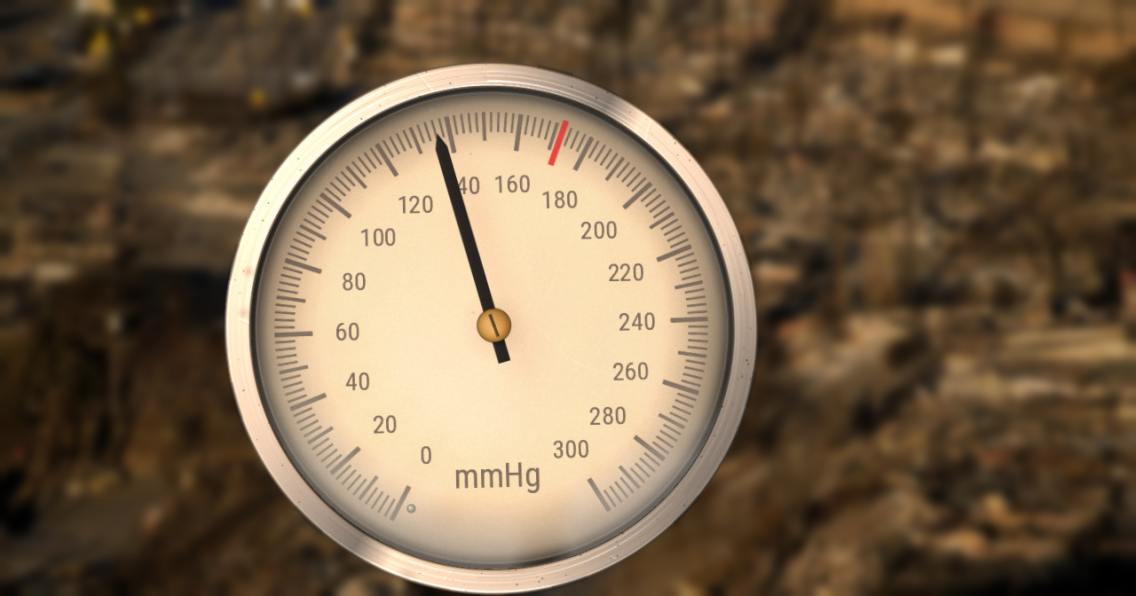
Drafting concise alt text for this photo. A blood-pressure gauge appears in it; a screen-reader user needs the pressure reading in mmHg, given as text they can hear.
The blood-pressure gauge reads 136 mmHg
